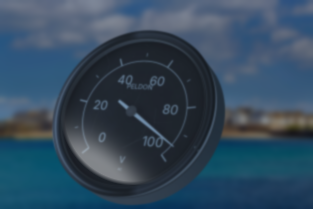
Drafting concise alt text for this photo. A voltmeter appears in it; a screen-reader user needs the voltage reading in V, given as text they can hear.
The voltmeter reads 95 V
